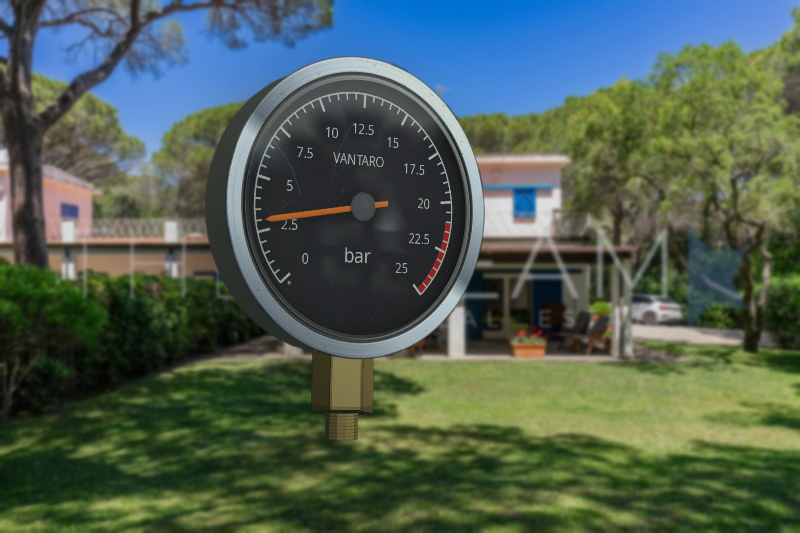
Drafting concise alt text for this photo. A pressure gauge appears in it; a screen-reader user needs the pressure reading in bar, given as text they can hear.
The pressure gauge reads 3 bar
